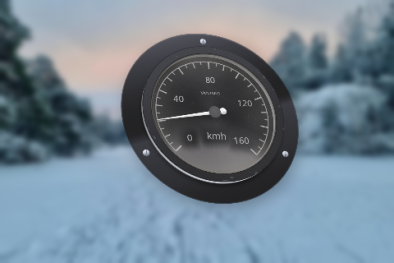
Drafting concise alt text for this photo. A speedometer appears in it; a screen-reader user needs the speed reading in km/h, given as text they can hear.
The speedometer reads 20 km/h
